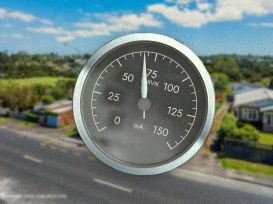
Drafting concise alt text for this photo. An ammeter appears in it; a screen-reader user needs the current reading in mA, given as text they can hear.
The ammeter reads 67.5 mA
